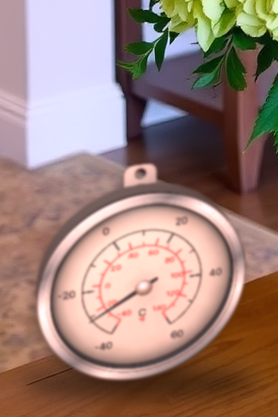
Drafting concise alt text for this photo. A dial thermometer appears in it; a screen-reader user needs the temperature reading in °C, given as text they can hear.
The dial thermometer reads -30 °C
